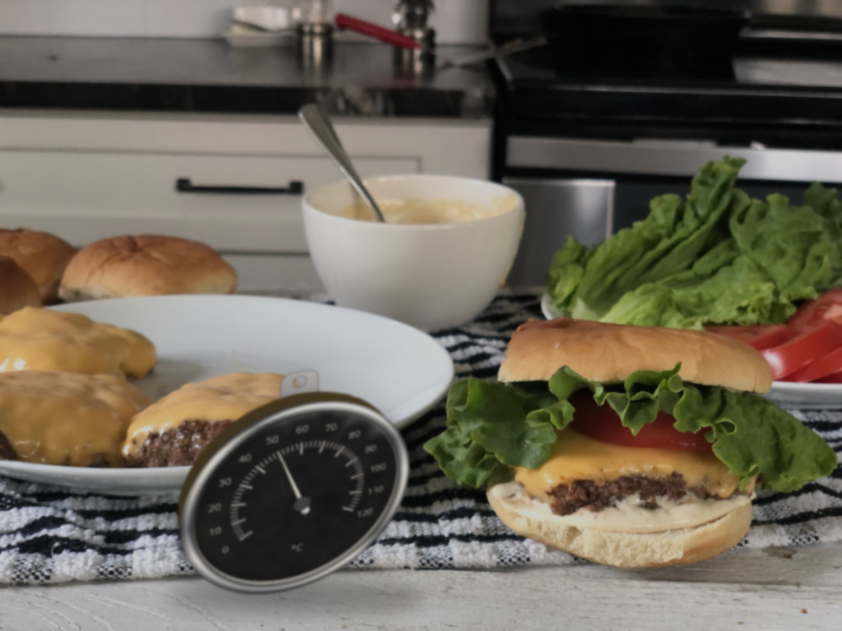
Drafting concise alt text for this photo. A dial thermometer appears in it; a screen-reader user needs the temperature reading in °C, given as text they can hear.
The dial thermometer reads 50 °C
